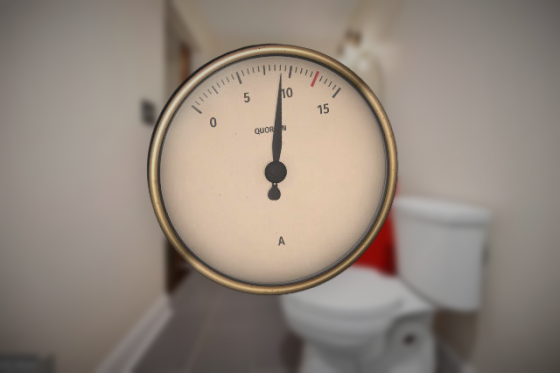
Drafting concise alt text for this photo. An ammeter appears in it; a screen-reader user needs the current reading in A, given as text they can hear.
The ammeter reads 9 A
